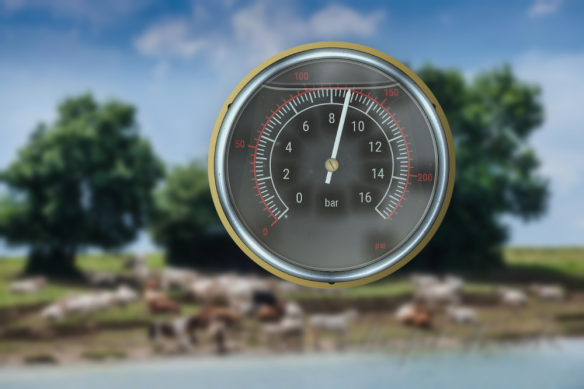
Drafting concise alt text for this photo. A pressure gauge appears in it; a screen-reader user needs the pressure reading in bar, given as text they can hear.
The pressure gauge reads 8.8 bar
